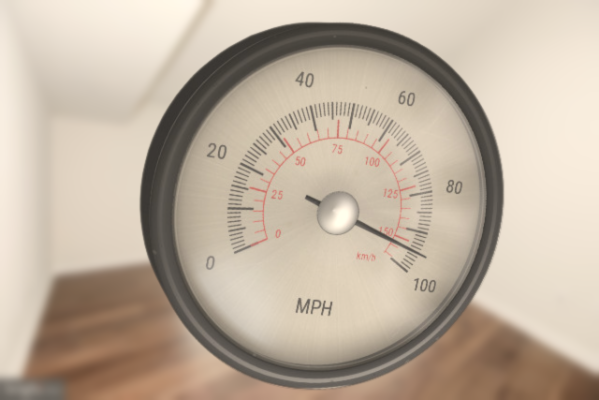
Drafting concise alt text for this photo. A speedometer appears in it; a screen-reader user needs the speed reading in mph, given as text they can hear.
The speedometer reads 95 mph
